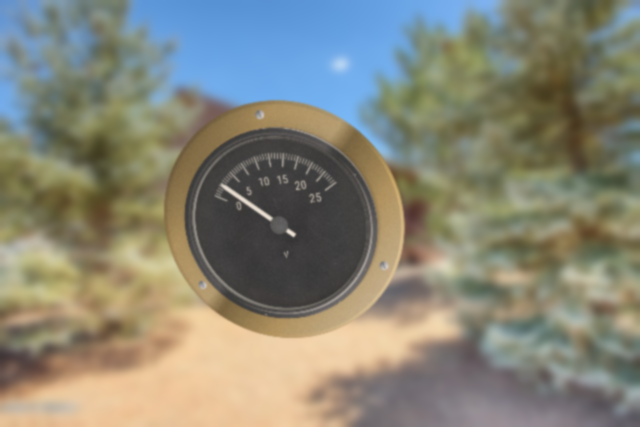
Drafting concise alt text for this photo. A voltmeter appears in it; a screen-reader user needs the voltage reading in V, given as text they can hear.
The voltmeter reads 2.5 V
